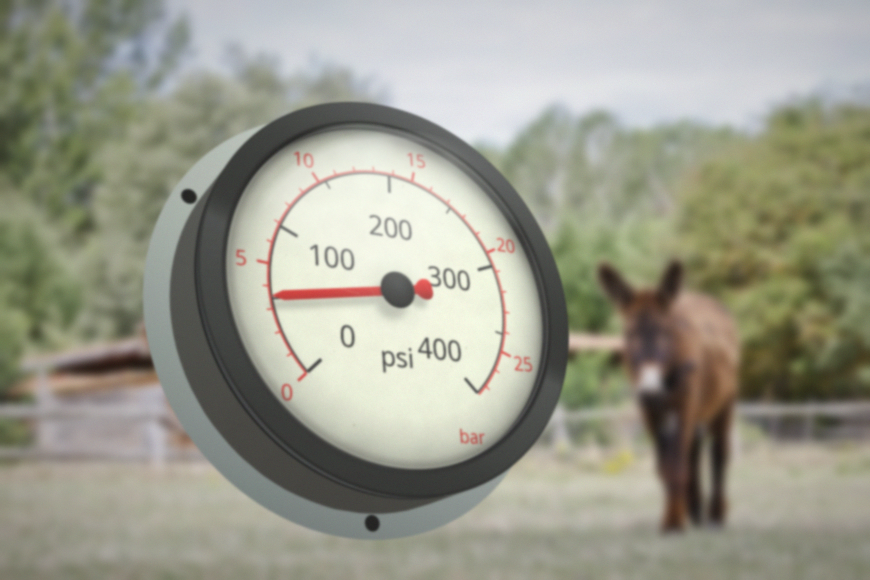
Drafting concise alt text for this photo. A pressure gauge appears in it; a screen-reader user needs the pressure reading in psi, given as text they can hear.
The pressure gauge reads 50 psi
